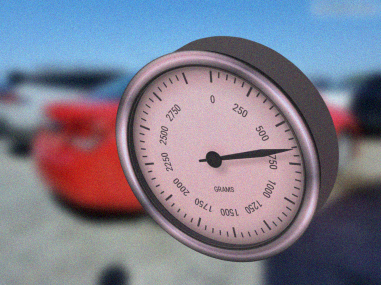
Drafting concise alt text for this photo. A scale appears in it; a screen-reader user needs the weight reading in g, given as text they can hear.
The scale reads 650 g
